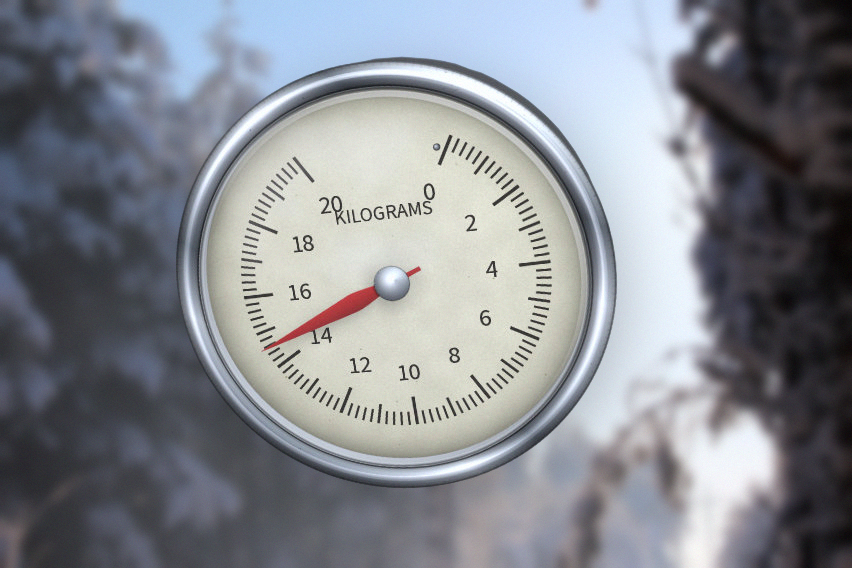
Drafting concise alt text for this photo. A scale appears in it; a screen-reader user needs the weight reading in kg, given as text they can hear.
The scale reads 14.6 kg
